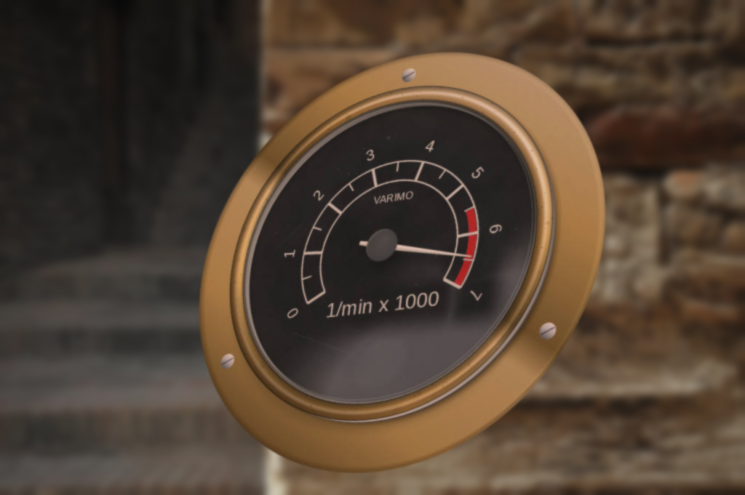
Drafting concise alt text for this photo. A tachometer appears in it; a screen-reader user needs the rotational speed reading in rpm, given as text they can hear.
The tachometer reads 6500 rpm
